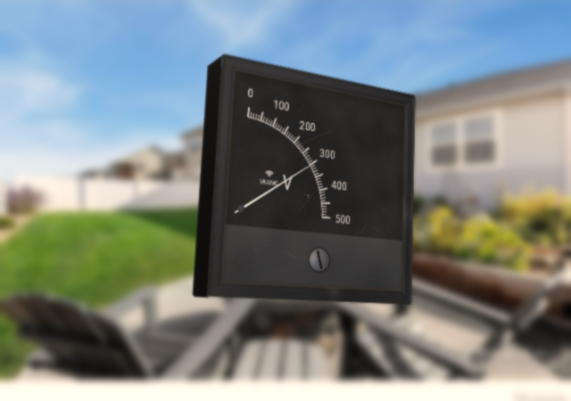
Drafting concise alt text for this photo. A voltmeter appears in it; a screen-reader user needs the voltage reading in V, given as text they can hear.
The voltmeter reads 300 V
